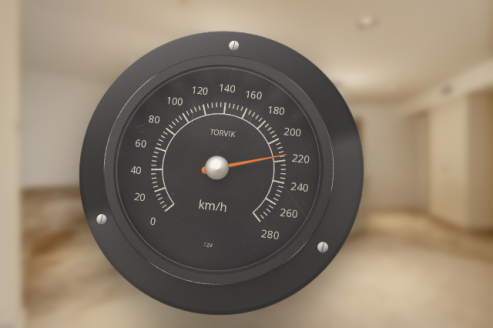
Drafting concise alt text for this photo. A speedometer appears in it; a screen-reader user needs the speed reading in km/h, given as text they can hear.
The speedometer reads 216 km/h
